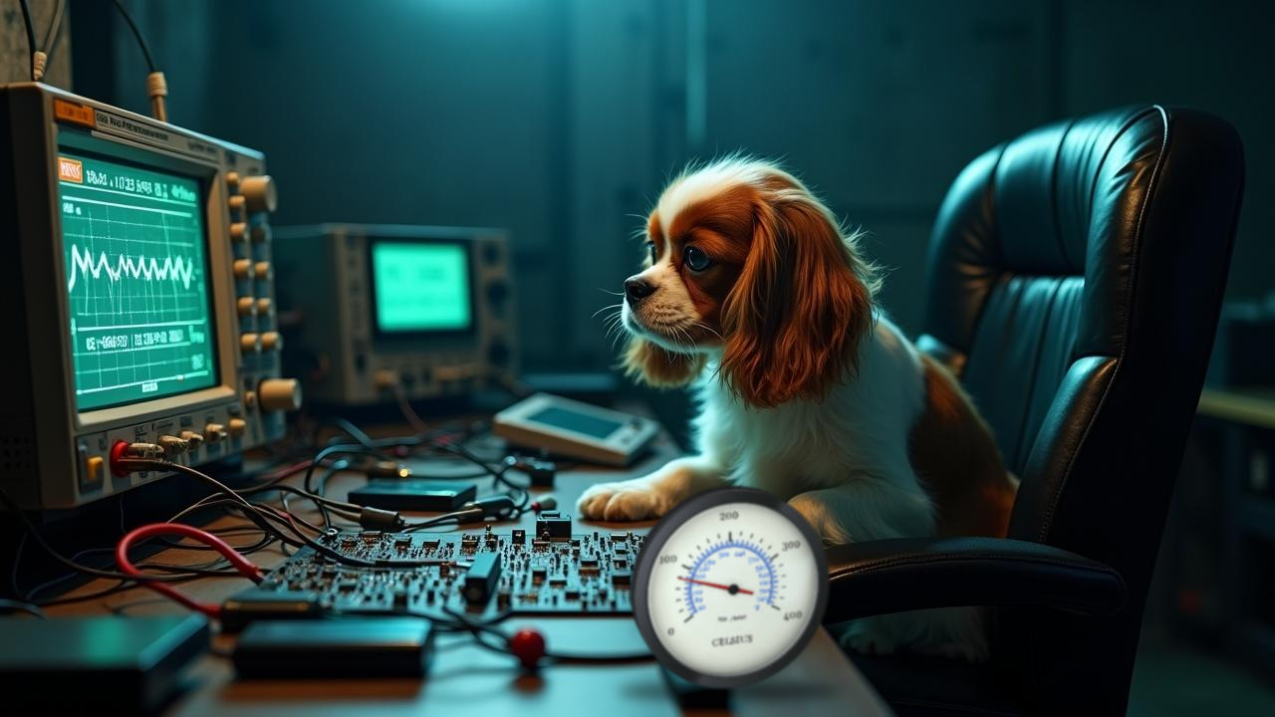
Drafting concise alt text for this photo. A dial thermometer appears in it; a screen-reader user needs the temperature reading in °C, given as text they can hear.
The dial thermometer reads 80 °C
